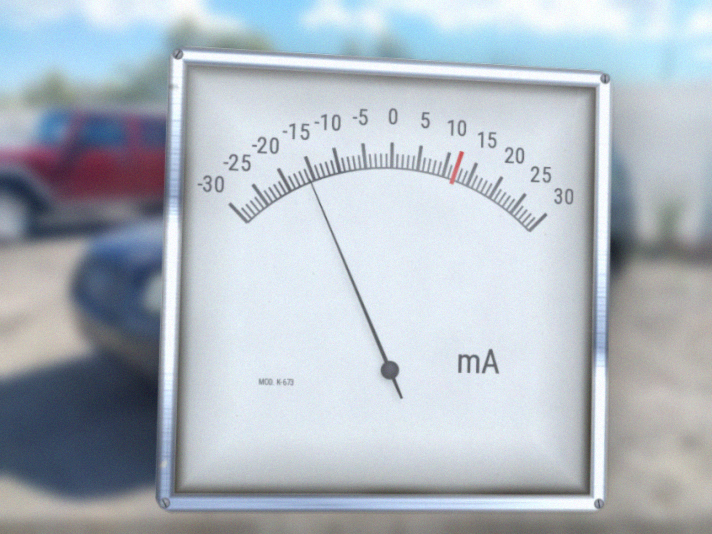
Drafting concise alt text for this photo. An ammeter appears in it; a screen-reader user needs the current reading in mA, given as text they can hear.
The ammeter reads -16 mA
